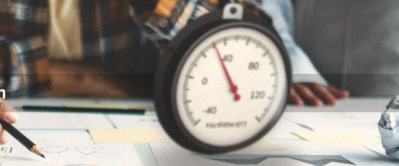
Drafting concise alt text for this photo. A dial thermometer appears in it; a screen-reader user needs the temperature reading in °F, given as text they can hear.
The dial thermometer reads 30 °F
